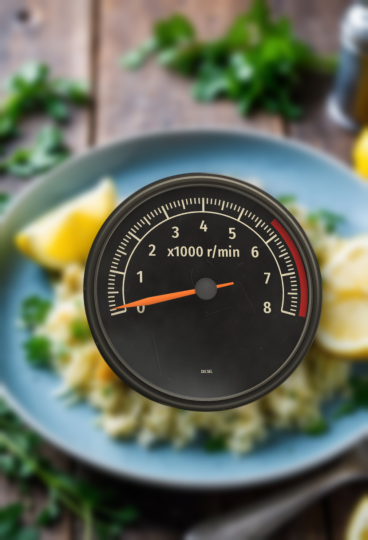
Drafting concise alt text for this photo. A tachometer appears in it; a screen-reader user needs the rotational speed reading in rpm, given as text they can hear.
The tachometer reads 100 rpm
